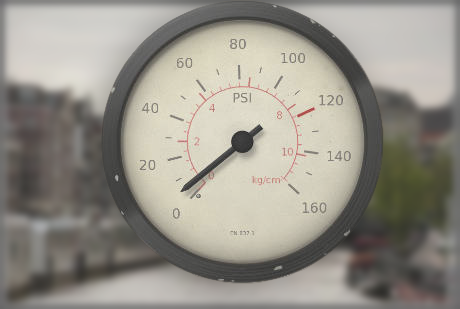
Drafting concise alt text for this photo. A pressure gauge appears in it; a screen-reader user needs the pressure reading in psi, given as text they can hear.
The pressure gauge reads 5 psi
